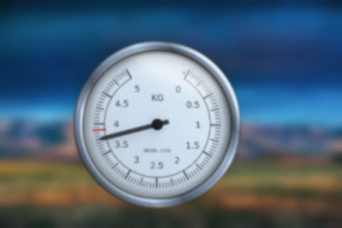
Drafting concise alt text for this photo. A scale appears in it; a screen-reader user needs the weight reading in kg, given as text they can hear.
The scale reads 3.75 kg
